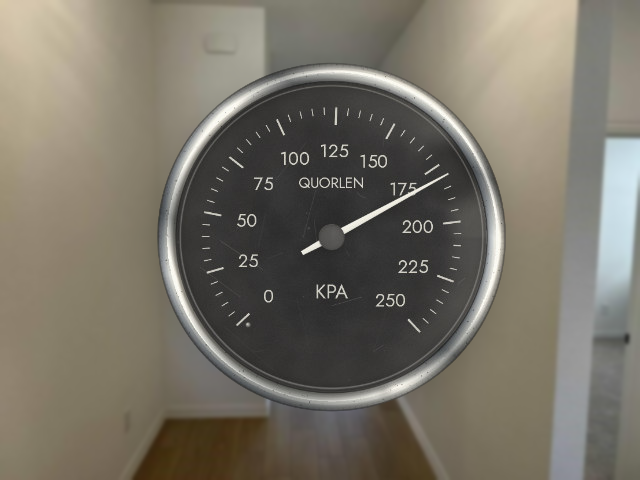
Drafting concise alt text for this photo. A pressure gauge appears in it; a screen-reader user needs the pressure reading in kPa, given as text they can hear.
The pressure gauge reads 180 kPa
